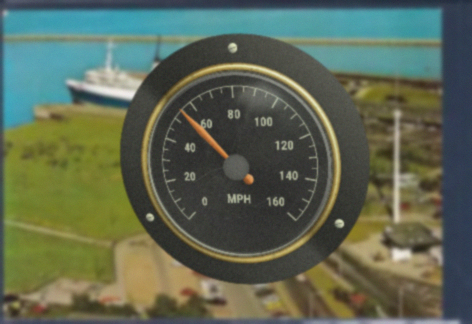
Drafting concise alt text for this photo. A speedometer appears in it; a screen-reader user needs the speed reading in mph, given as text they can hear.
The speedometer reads 55 mph
